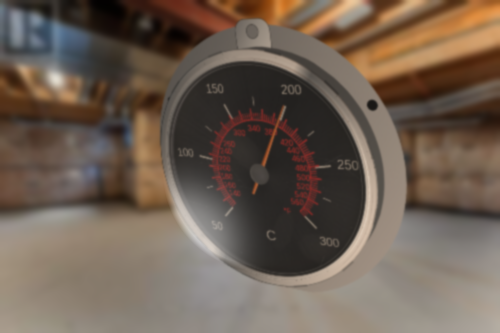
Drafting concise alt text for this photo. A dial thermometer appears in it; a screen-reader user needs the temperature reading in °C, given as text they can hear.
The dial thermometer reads 200 °C
